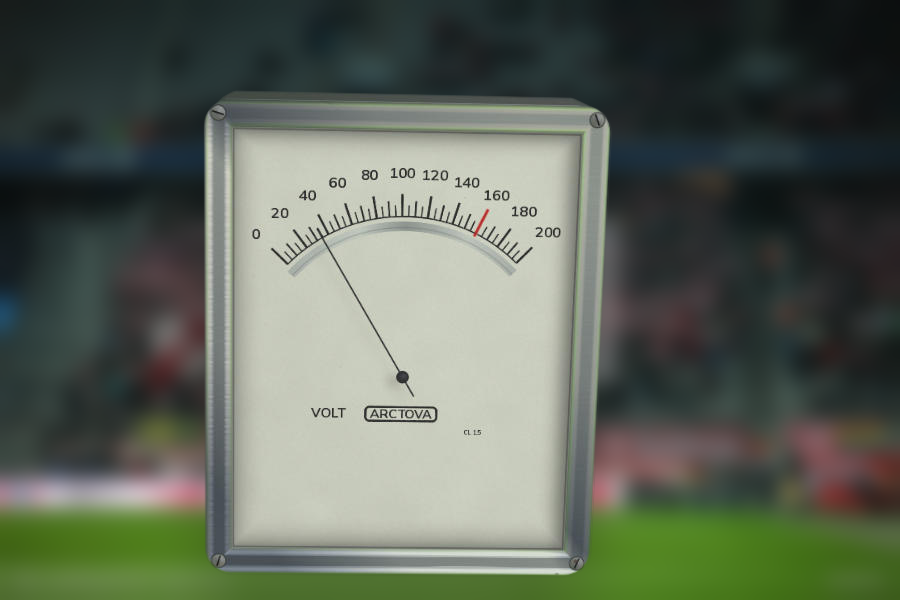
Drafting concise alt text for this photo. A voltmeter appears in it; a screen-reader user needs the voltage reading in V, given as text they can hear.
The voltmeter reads 35 V
